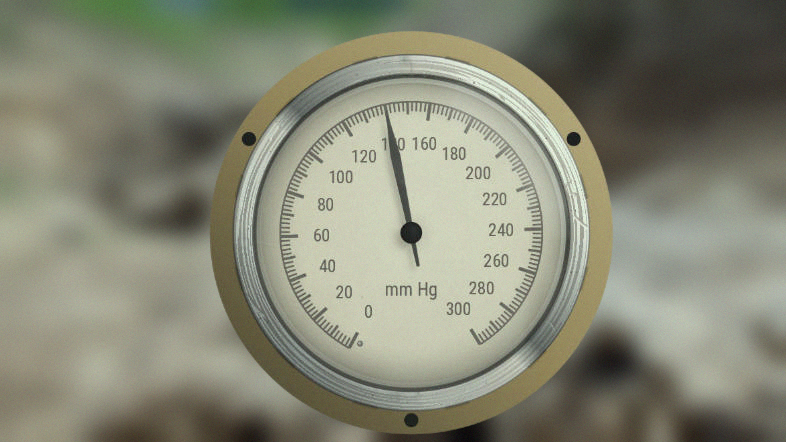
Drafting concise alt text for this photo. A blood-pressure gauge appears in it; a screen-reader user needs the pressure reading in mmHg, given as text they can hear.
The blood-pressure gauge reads 140 mmHg
